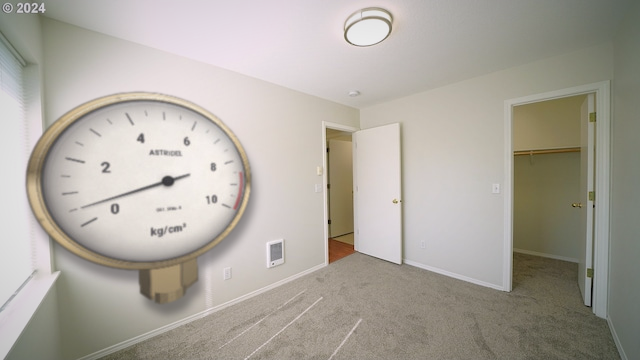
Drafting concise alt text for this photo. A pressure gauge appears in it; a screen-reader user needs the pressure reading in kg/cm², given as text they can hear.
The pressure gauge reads 0.5 kg/cm²
